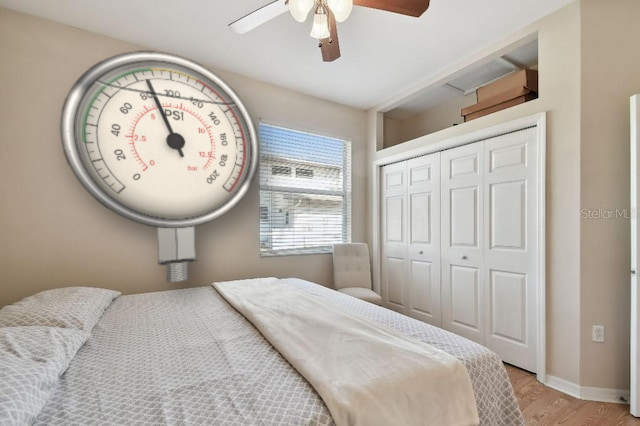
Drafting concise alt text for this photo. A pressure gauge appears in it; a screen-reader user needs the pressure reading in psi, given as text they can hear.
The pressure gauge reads 85 psi
